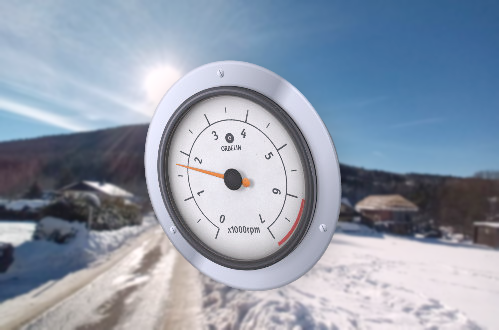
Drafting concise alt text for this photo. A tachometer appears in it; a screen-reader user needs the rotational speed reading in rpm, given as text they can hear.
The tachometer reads 1750 rpm
